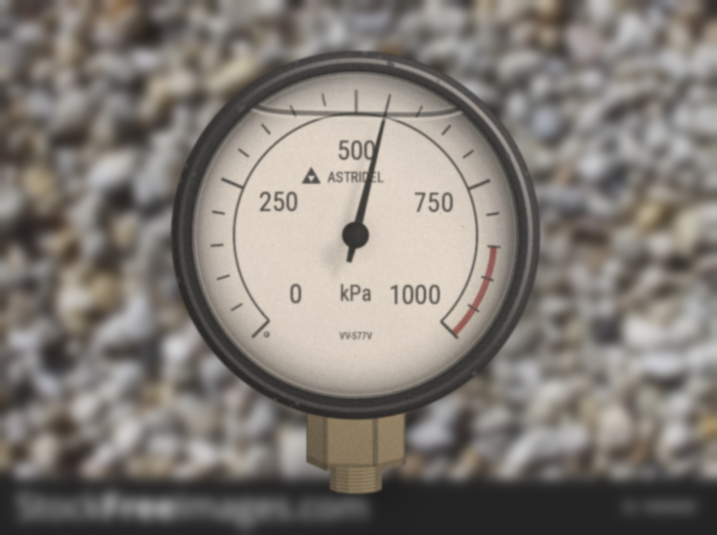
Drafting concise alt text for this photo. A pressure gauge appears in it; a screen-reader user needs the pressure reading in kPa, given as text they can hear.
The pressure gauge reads 550 kPa
